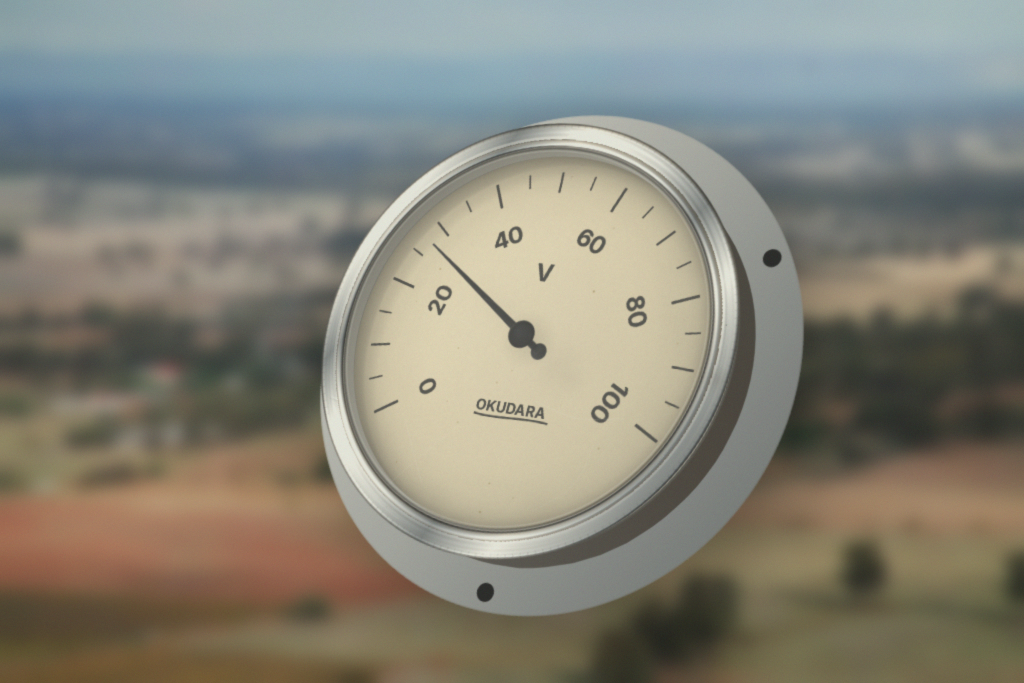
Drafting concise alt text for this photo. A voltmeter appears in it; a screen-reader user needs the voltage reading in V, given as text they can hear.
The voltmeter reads 27.5 V
